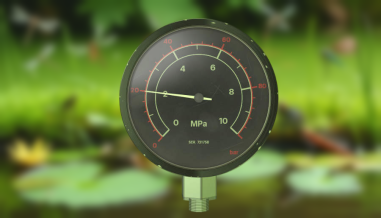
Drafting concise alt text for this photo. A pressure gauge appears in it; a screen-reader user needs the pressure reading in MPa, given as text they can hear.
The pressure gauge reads 2 MPa
